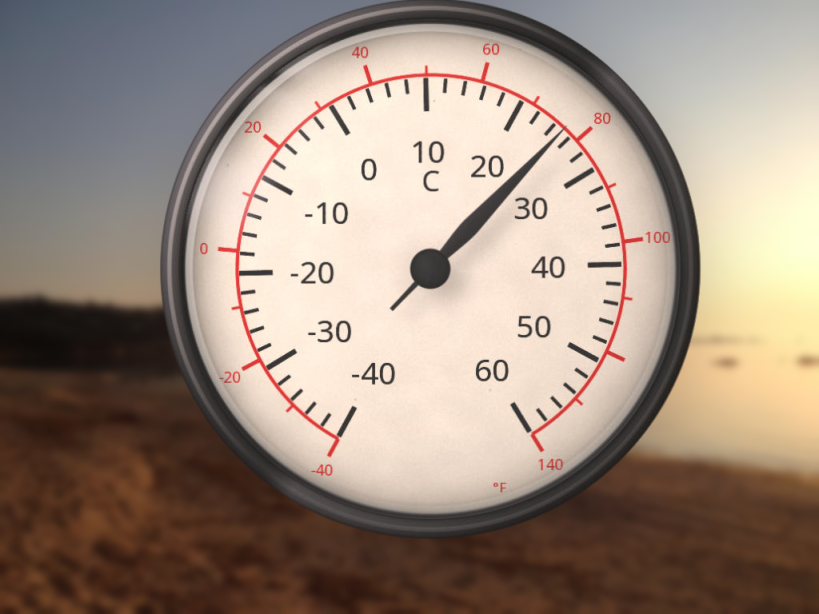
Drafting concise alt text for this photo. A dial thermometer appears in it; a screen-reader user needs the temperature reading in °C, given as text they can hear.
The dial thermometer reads 25 °C
